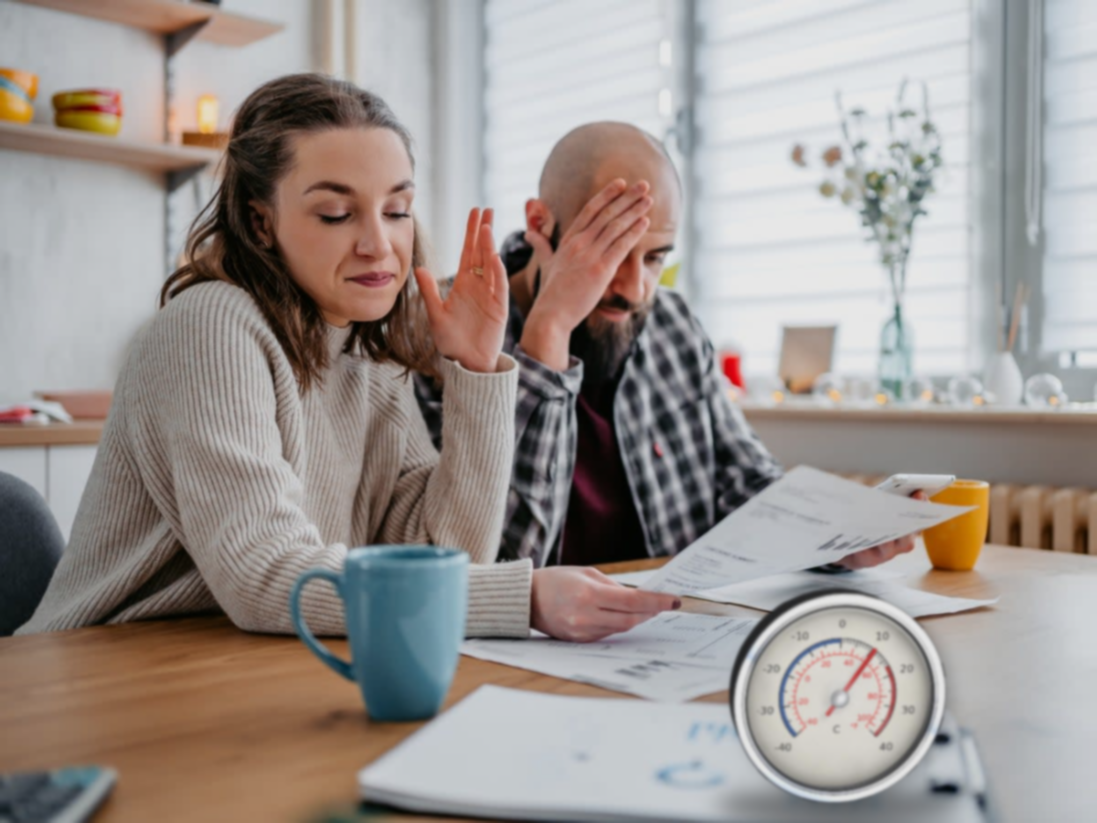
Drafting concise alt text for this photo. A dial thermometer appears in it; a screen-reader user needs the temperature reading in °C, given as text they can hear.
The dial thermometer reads 10 °C
